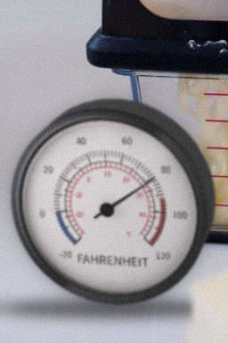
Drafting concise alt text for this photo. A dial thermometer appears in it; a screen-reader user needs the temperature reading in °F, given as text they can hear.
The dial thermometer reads 80 °F
